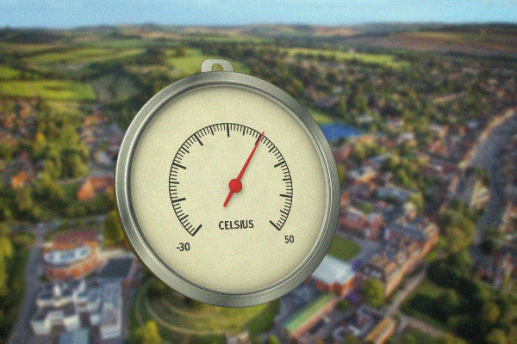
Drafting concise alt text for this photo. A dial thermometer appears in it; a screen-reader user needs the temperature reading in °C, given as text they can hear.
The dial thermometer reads 20 °C
